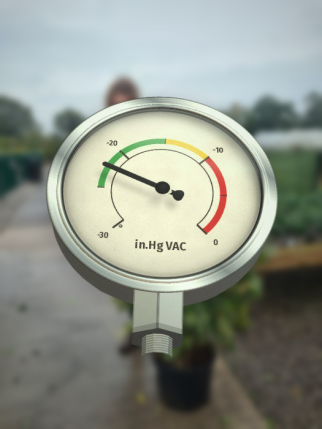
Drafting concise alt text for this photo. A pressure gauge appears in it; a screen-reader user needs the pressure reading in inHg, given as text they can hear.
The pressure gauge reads -22.5 inHg
